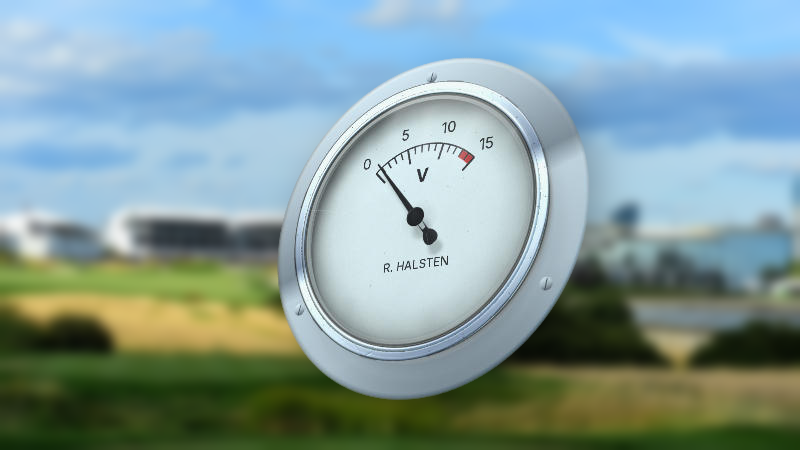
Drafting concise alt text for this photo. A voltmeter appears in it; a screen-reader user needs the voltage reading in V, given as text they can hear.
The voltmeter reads 1 V
